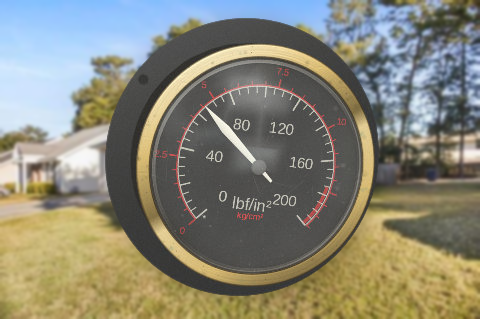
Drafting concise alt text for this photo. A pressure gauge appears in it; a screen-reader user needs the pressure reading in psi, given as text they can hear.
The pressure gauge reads 65 psi
